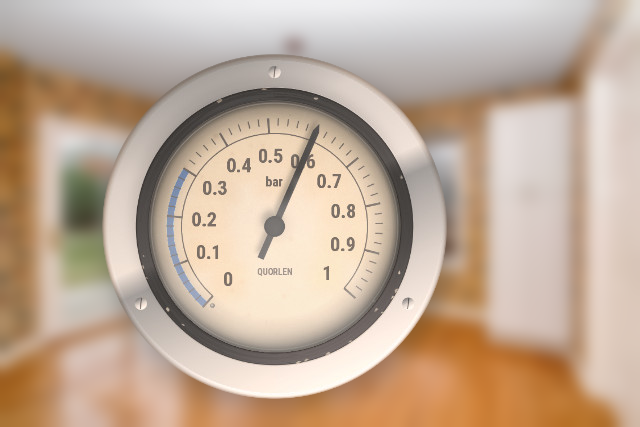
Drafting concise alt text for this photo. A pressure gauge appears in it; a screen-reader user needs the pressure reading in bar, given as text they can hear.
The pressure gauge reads 0.6 bar
